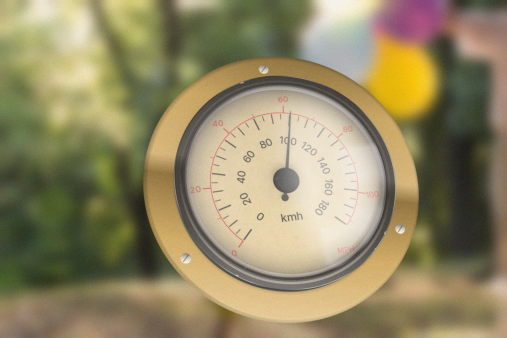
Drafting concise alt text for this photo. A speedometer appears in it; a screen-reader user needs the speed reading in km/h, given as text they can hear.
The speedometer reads 100 km/h
